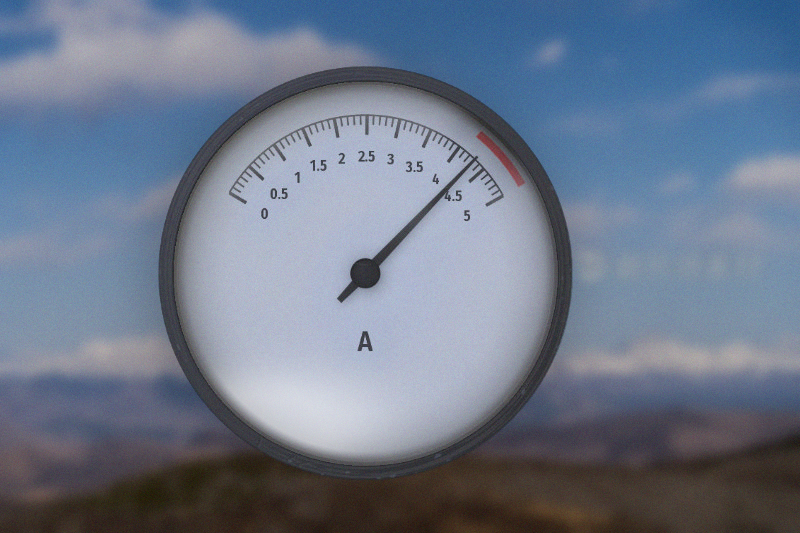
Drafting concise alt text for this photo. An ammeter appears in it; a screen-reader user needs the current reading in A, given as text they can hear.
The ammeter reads 4.3 A
